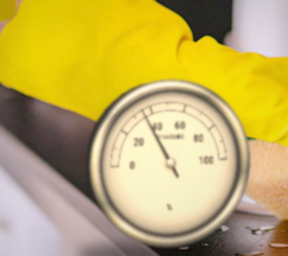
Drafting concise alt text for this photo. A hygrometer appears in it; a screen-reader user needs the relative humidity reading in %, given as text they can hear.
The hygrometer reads 35 %
